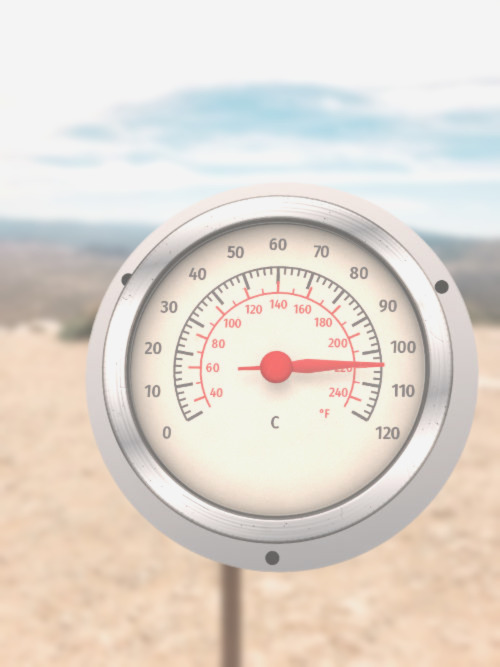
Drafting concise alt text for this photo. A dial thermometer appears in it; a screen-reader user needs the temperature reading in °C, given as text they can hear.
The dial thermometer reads 104 °C
